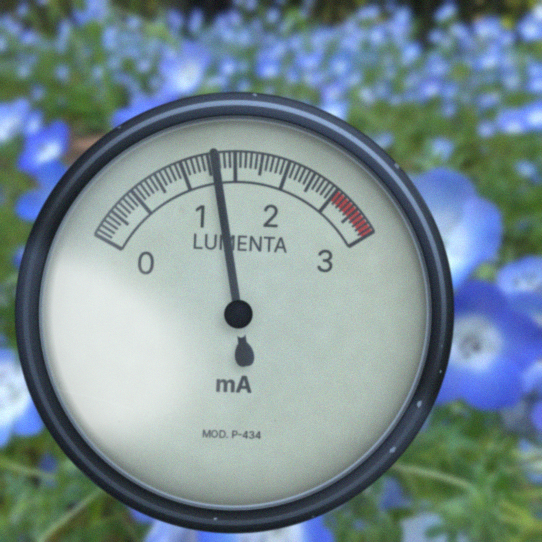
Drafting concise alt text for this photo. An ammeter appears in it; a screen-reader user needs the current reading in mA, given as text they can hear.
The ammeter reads 1.3 mA
